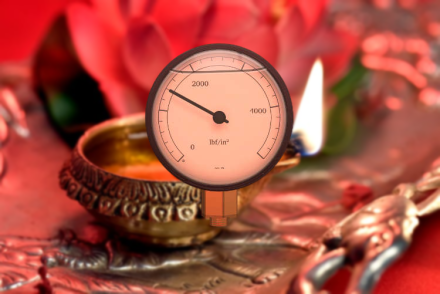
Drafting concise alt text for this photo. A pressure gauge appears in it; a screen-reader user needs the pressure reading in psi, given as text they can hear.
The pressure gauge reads 1400 psi
